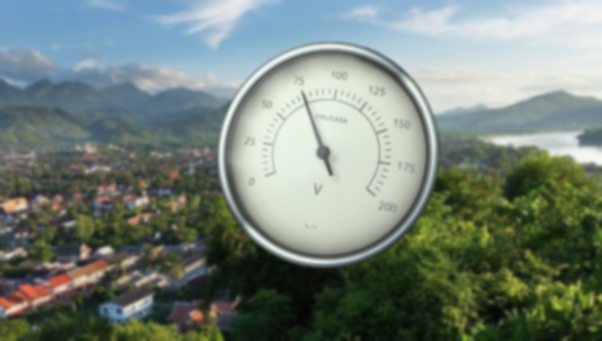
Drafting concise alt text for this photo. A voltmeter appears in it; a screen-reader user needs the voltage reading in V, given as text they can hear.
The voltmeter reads 75 V
